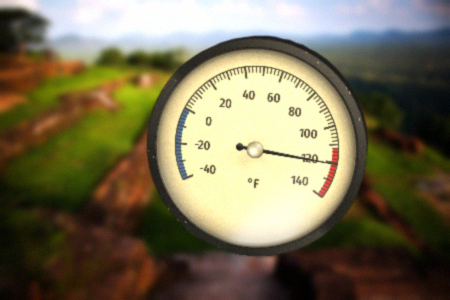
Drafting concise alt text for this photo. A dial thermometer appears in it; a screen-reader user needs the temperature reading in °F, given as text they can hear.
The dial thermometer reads 120 °F
